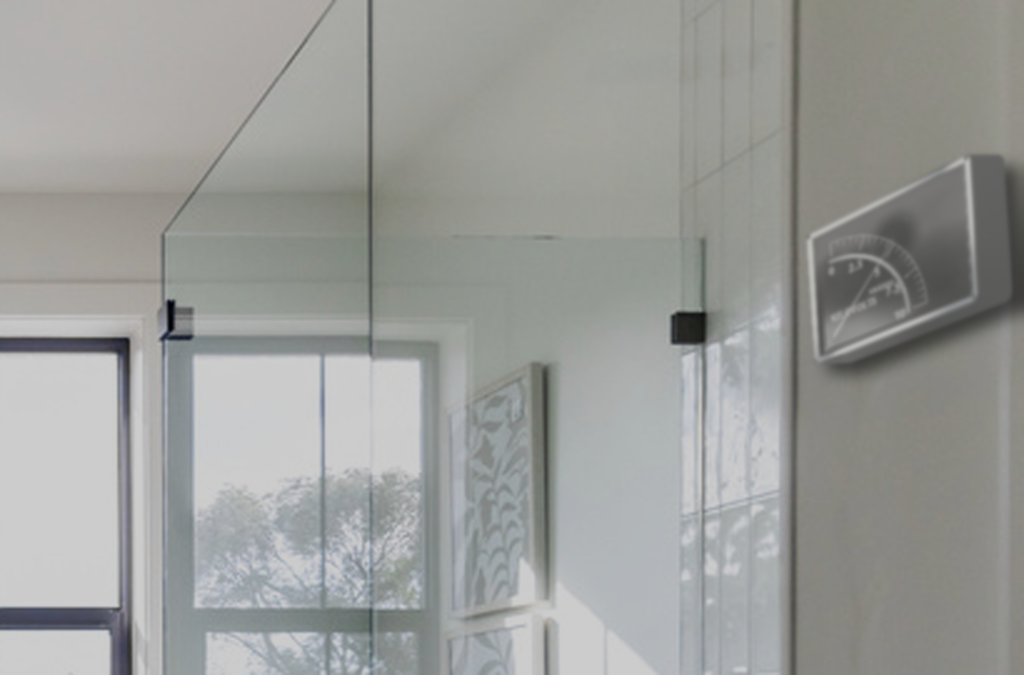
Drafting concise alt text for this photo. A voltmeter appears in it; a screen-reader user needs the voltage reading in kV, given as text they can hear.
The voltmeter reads 5 kV
